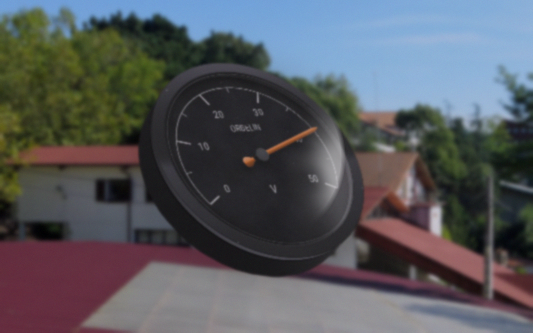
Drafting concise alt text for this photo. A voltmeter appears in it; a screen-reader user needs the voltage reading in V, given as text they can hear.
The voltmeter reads 40 V
